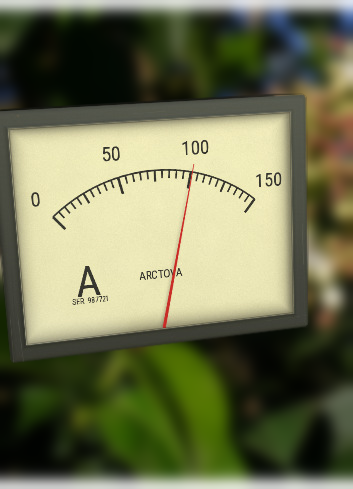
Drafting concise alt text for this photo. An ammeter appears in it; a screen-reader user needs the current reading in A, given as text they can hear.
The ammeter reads 100 A
